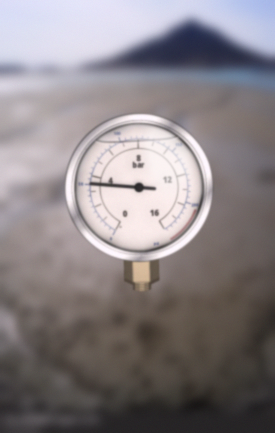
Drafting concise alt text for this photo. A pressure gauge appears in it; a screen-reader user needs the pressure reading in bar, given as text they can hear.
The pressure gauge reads 3.5 bar
